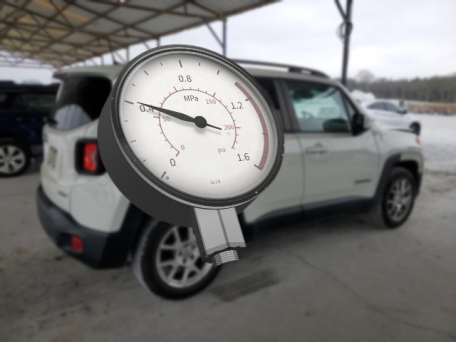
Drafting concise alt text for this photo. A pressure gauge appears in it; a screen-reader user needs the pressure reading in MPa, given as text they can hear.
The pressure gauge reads 0.4 MPa
